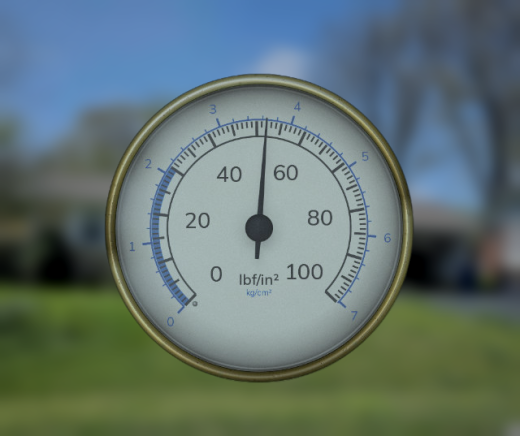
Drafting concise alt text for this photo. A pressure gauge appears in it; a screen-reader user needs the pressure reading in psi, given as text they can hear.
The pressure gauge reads 52 psi
